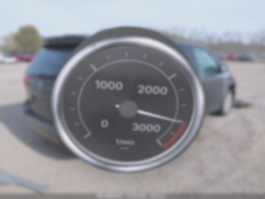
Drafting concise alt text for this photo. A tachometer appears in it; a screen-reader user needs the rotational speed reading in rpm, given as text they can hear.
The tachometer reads 2600 rpm
